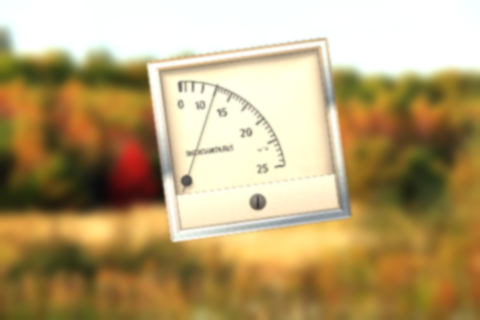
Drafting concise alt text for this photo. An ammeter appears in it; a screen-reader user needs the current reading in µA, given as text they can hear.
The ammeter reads 12.5 µA
